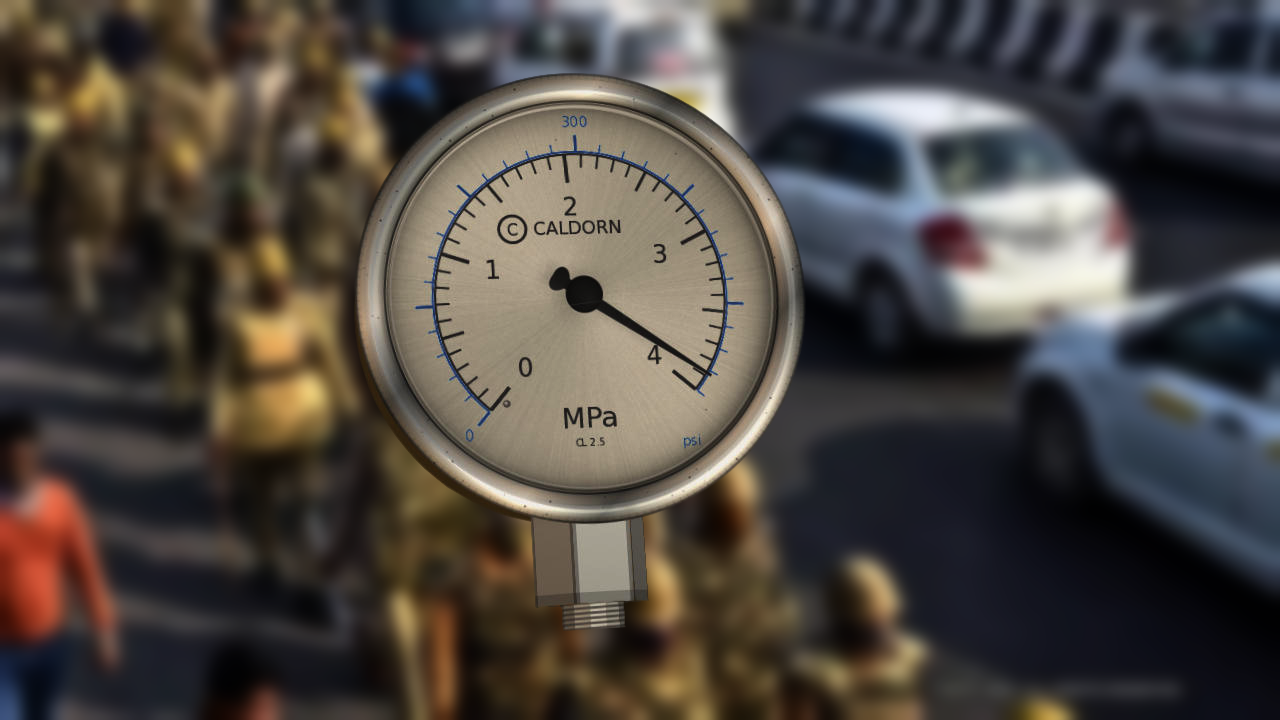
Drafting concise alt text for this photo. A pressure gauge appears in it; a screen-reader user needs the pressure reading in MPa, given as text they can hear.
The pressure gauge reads 3.9 MPa
